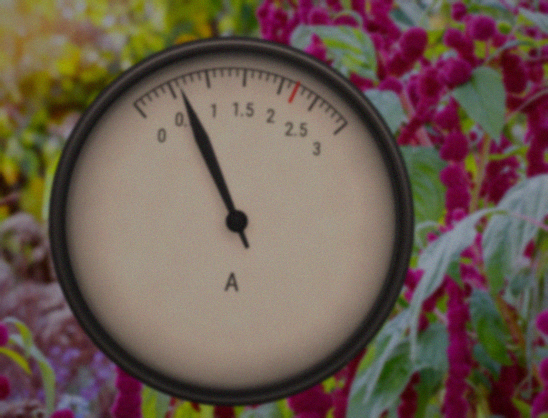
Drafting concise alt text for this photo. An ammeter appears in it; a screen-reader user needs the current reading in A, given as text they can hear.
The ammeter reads 0.6 A
